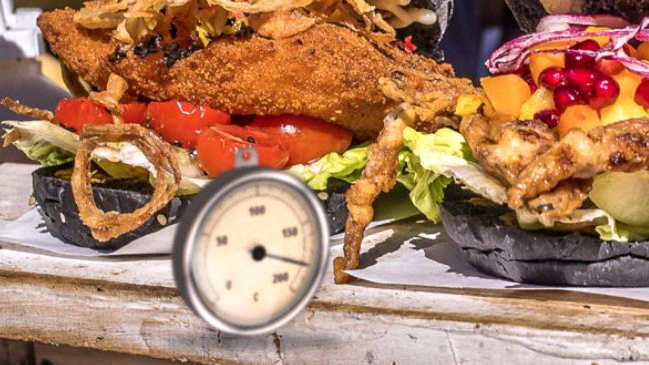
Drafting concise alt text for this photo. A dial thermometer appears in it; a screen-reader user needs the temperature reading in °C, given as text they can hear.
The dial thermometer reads 180 °C
